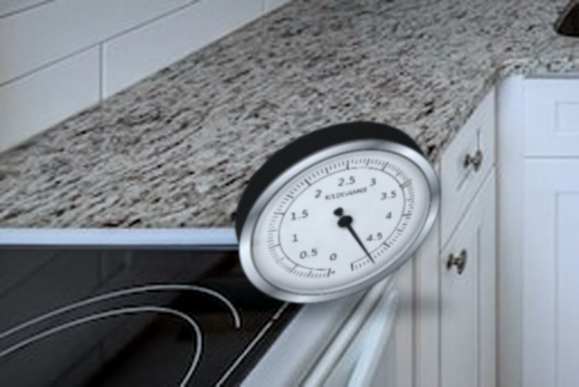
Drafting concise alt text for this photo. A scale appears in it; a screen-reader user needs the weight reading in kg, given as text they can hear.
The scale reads 4.75 kg
